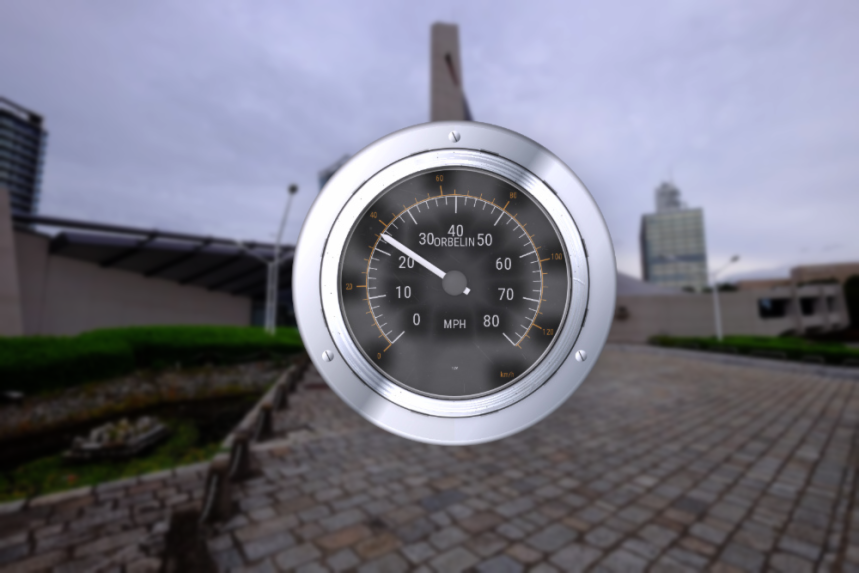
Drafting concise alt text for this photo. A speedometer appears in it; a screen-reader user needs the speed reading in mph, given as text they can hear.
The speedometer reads 23 mph
